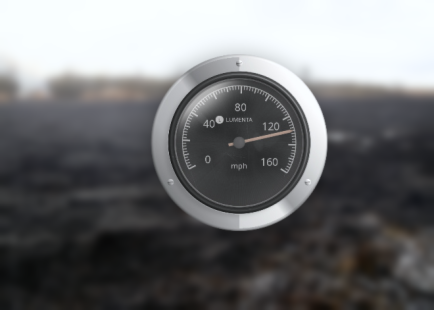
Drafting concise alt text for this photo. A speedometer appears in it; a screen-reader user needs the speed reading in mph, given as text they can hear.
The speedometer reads 130 mph
